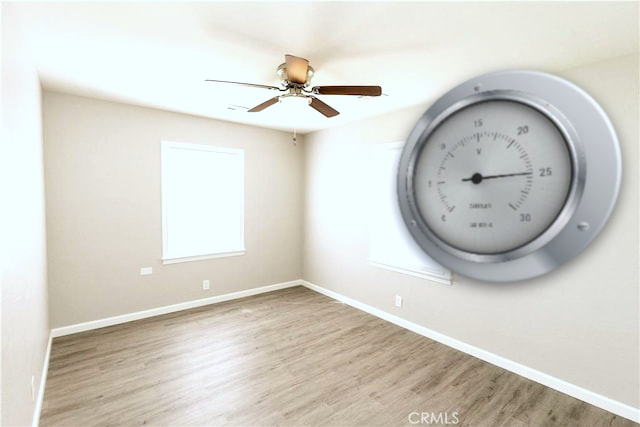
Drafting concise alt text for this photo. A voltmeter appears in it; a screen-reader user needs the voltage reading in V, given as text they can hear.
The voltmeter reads 25 V
